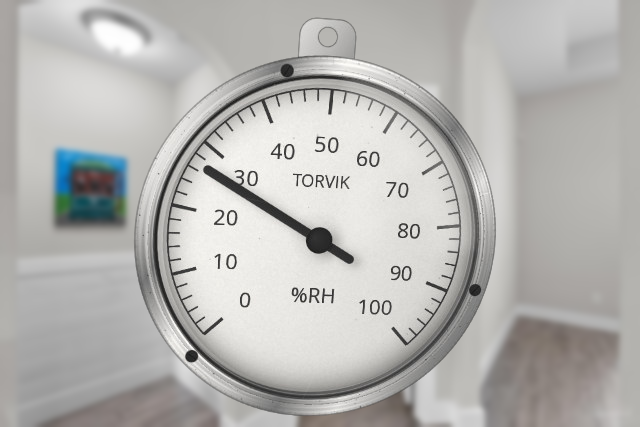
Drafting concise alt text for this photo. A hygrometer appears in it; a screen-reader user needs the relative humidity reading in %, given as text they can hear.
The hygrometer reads 27 %
